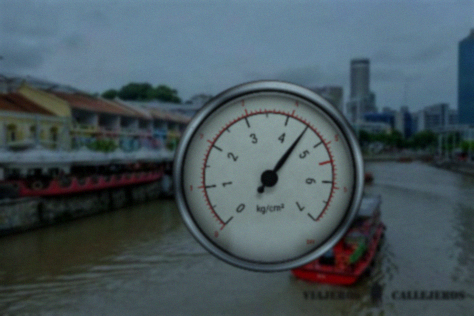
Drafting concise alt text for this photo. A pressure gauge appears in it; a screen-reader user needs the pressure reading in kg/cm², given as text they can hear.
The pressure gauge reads 4.5 kg/cm²
